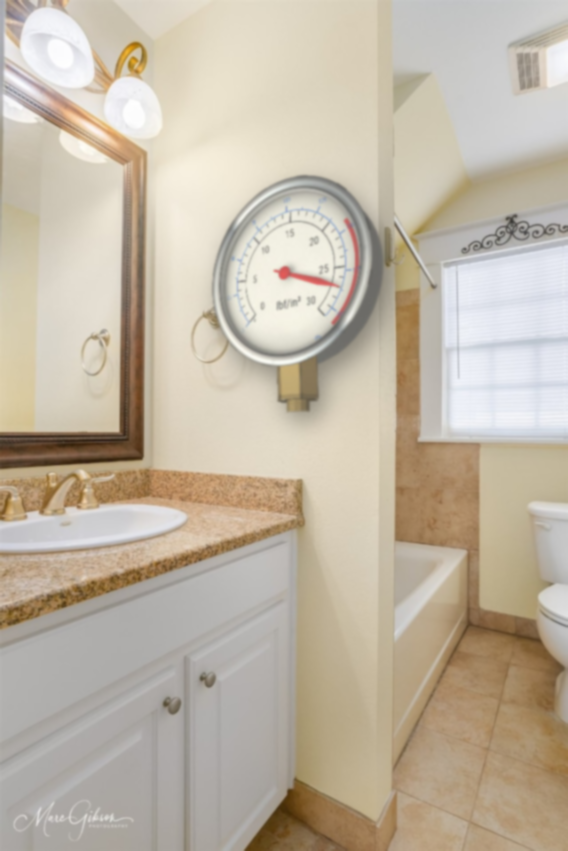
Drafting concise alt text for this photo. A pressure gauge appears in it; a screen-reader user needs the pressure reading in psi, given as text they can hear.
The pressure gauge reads 27 psi
